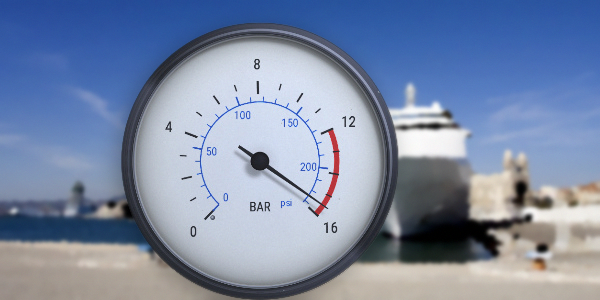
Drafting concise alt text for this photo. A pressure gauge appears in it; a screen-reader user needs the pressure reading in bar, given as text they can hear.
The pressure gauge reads 15.5 bar
